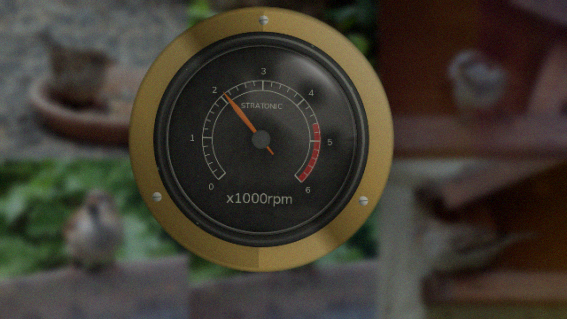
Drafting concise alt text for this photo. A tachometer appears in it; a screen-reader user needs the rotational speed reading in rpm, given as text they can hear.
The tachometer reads 2100 rpm
